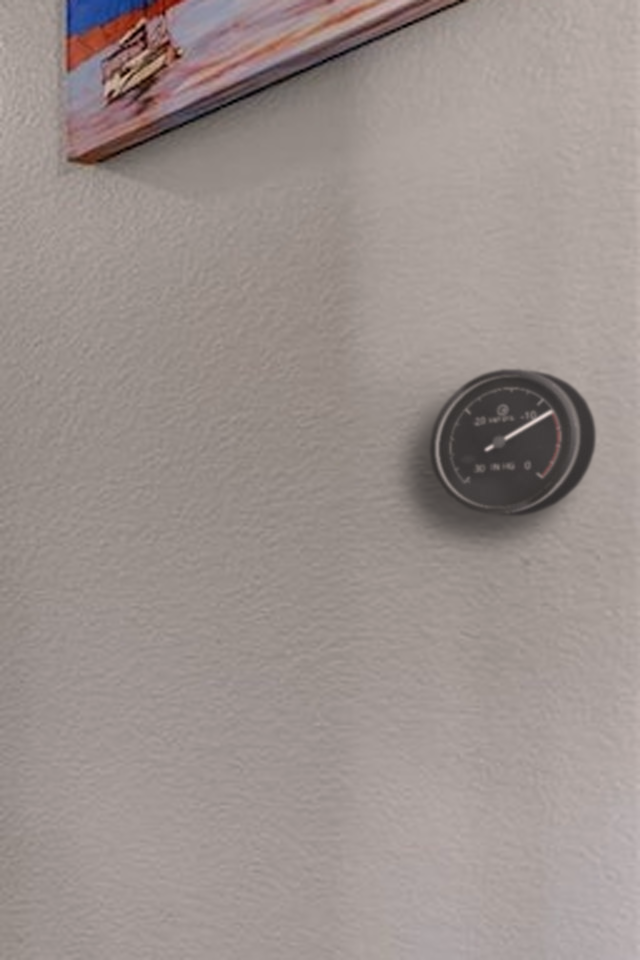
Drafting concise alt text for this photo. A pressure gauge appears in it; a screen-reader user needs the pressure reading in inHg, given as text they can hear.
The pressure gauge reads -8 inHg
